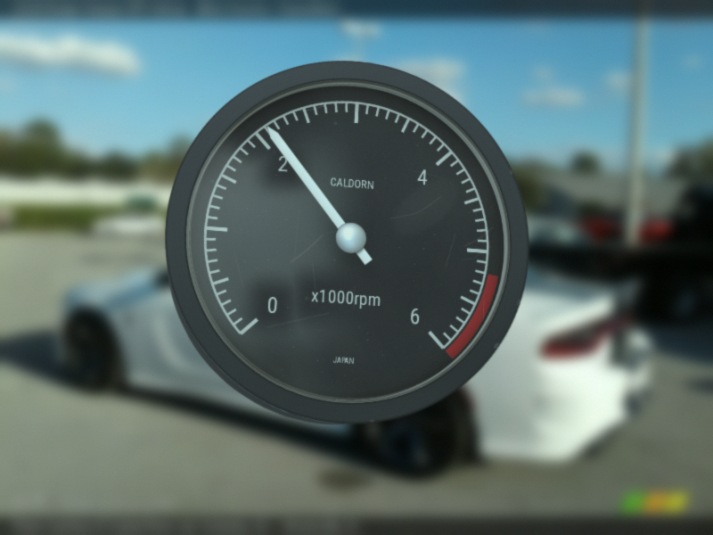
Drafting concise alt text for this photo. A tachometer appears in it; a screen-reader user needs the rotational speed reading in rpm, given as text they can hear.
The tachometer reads 2100 rpm
